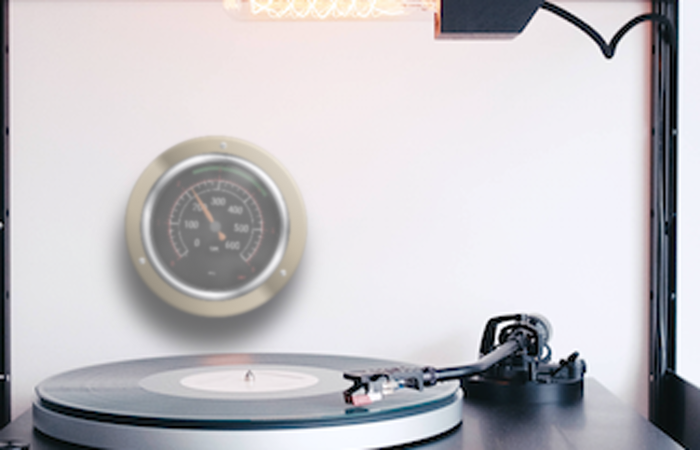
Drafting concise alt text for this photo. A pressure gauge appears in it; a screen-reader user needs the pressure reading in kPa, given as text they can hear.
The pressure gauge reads 220 kPa
